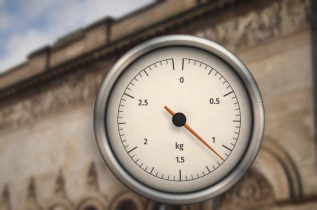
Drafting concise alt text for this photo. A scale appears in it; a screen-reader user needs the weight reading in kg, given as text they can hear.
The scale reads 1.1 kg
